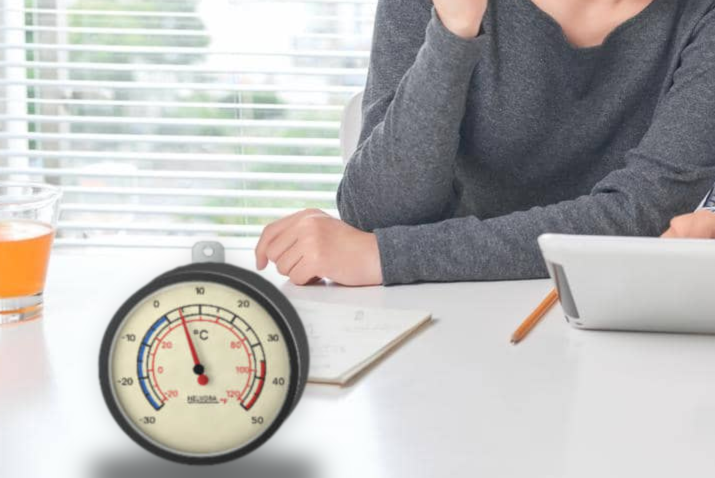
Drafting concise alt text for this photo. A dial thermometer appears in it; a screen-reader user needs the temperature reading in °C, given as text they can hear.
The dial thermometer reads 5 °C
